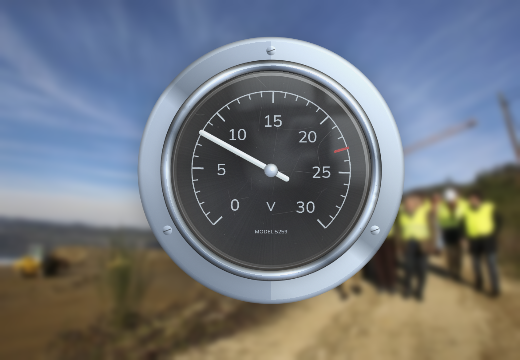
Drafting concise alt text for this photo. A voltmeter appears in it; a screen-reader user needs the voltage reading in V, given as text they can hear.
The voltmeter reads 8 V
